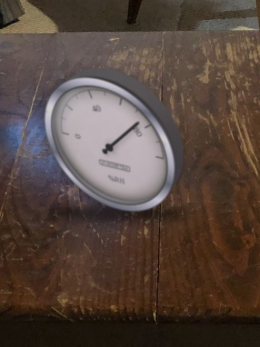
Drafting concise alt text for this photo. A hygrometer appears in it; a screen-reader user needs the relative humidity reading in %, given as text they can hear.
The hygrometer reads 75 %
